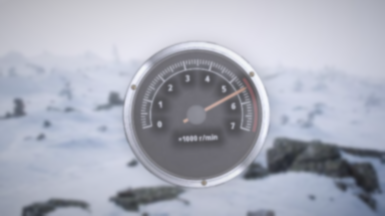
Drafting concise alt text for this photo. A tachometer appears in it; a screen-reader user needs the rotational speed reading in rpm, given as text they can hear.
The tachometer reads 5500 rpm
